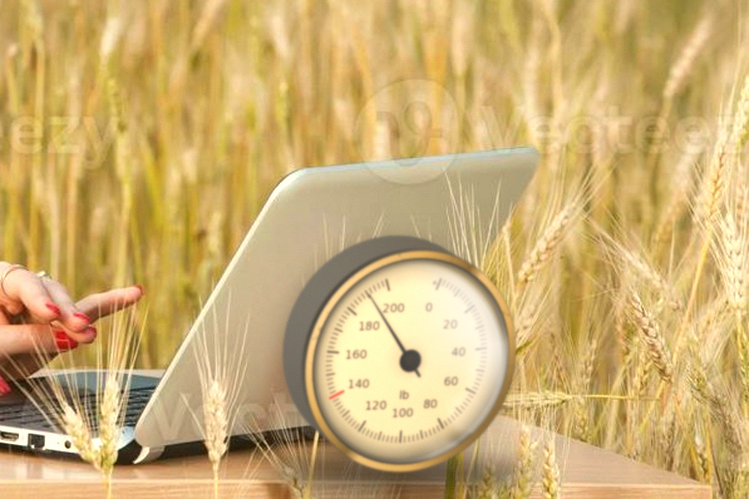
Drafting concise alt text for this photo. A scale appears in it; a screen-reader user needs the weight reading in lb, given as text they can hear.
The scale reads 190 lb
